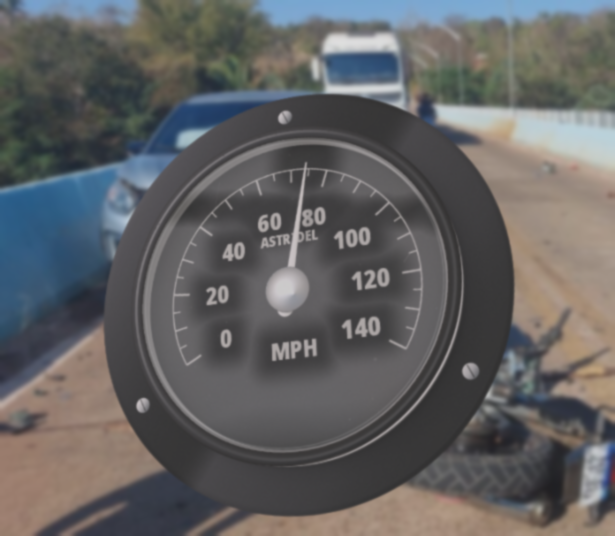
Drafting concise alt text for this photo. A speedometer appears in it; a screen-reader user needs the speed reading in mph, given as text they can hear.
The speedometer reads 75 mph
